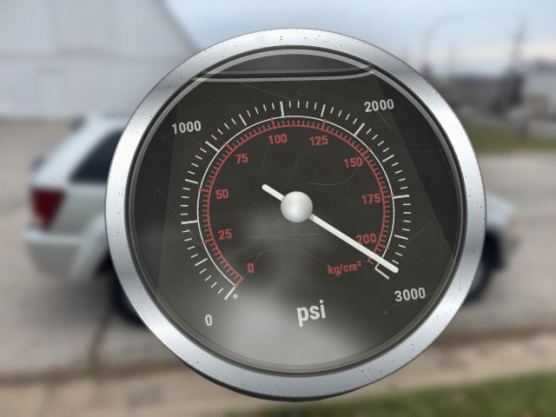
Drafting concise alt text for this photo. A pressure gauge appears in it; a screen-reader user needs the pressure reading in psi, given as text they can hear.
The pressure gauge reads 2950 psi
